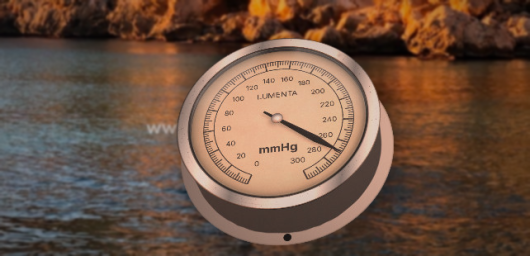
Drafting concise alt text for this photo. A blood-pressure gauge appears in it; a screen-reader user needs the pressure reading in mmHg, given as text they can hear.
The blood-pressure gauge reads 270 mmHg
